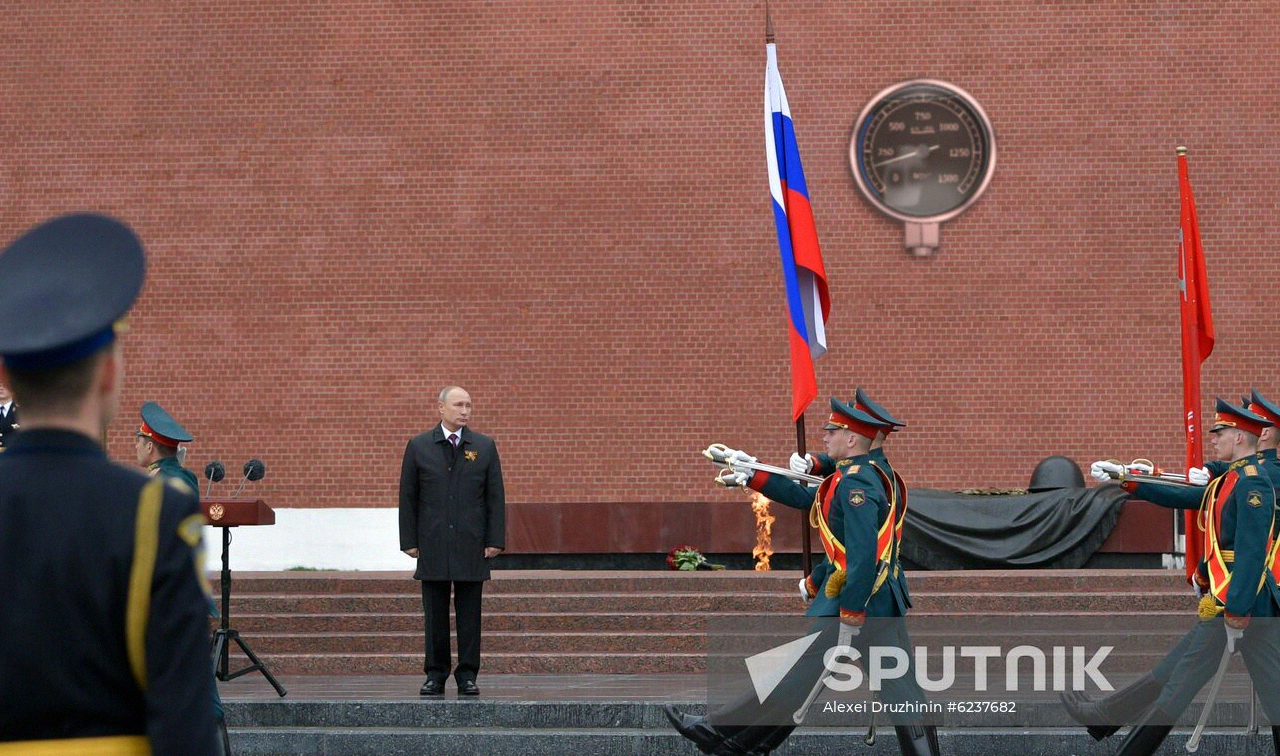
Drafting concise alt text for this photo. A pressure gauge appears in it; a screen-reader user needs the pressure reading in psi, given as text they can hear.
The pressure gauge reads 150 psi
